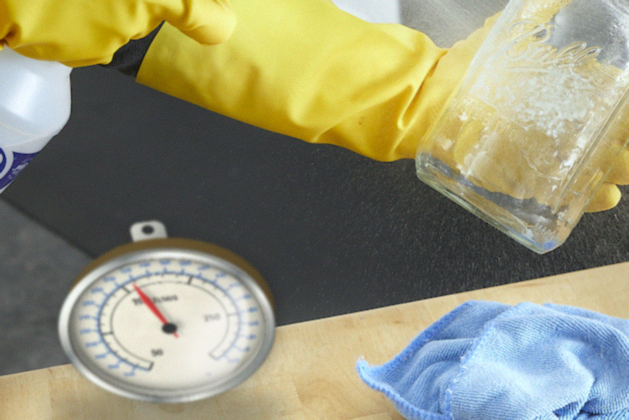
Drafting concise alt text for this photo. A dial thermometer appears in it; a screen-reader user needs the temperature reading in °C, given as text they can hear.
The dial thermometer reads 160 °C
